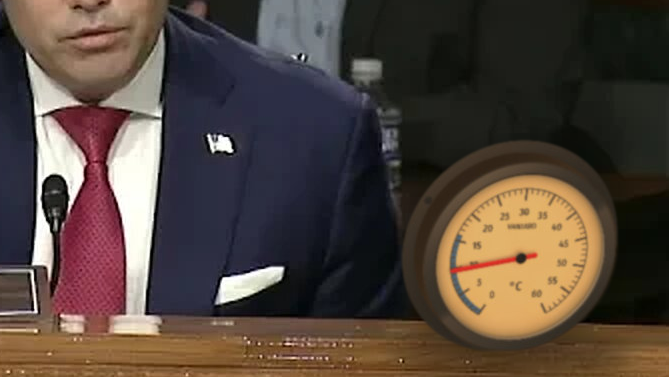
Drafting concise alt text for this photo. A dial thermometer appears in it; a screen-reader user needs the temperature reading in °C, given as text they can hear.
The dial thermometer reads 10 °C
